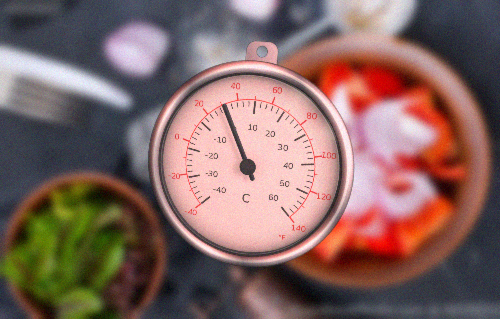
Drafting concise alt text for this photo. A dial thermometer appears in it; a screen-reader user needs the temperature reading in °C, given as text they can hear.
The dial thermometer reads 0 °C
